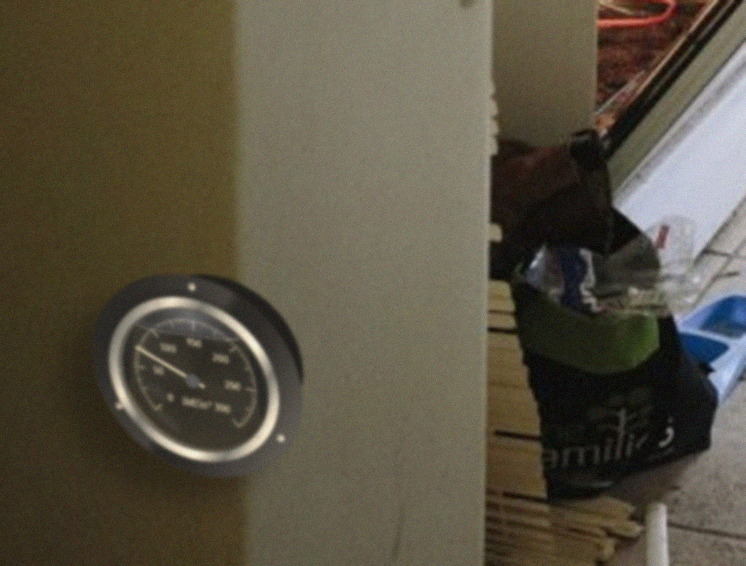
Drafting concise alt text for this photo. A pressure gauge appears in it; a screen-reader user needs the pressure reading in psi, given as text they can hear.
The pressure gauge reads 75 psi
